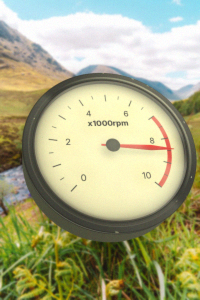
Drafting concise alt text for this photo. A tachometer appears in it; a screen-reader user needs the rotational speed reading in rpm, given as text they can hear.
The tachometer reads 8500 rpm
